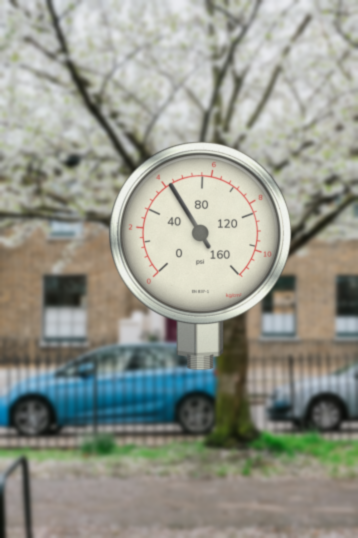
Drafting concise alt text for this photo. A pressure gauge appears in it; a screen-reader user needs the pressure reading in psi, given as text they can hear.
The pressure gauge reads 60 psi
